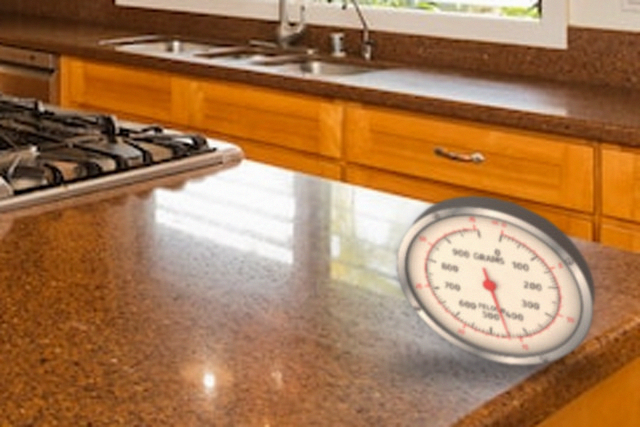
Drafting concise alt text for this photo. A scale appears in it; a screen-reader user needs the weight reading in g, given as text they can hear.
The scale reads 450 g
